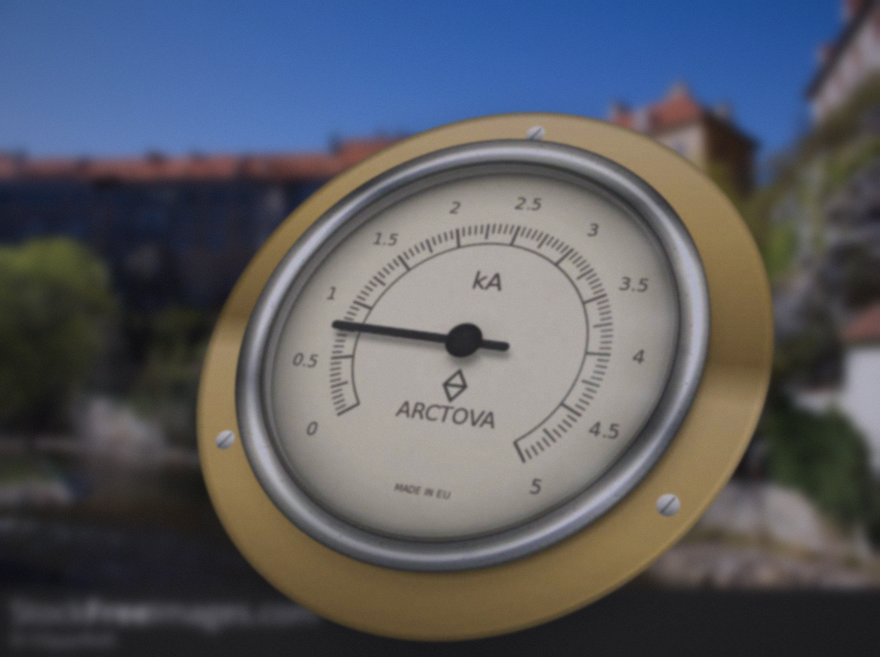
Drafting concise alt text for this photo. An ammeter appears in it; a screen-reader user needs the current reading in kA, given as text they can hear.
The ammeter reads 0.75 kA
